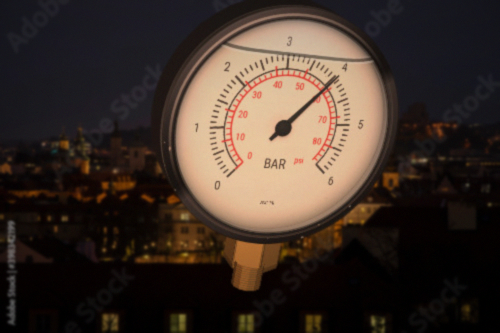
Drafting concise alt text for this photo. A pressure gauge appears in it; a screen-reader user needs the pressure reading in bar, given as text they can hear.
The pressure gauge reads 4 bar
